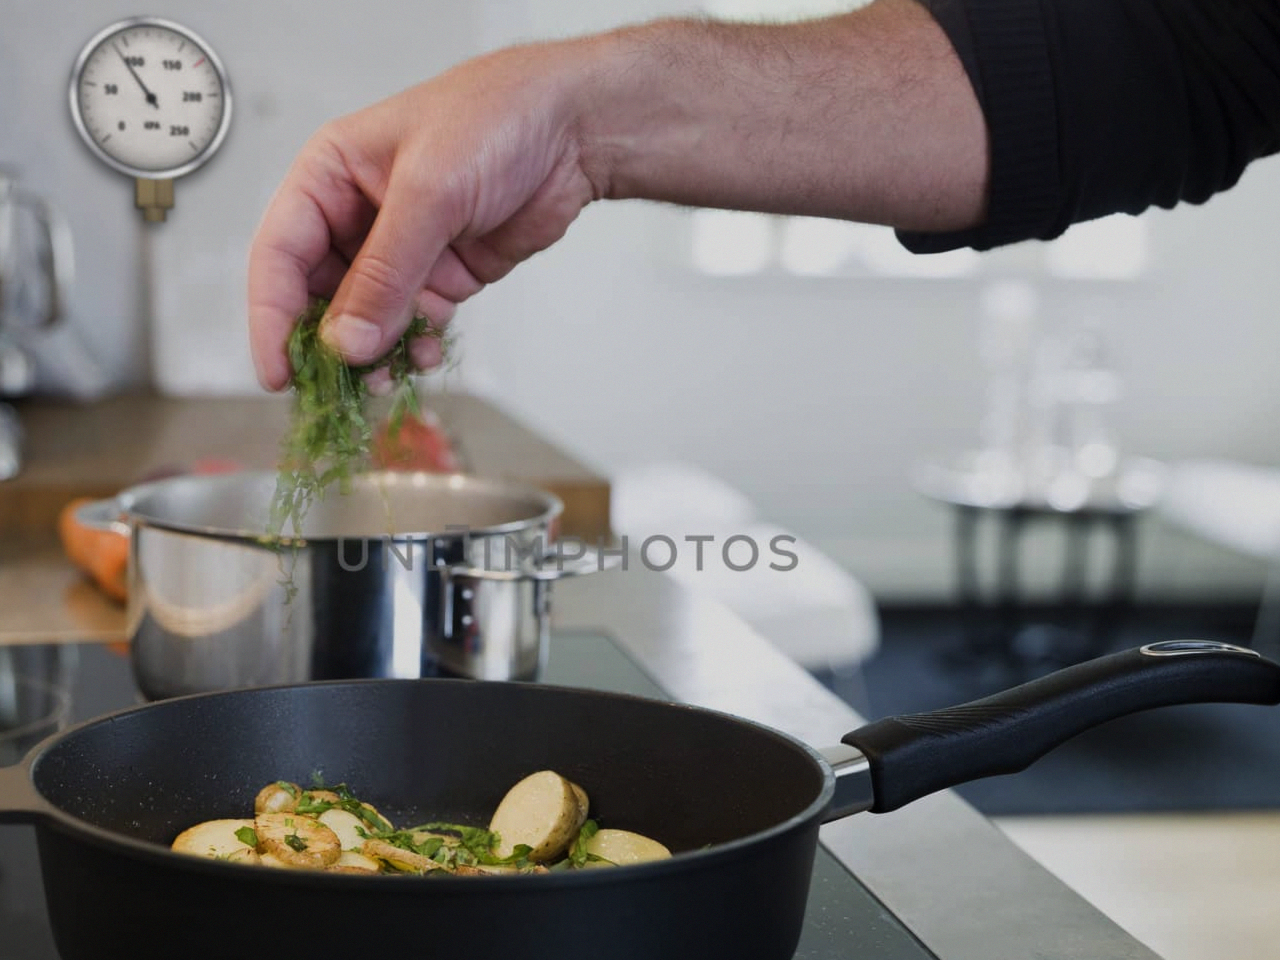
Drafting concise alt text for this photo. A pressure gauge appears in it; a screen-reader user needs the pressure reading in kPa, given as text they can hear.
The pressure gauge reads 90 kPa
